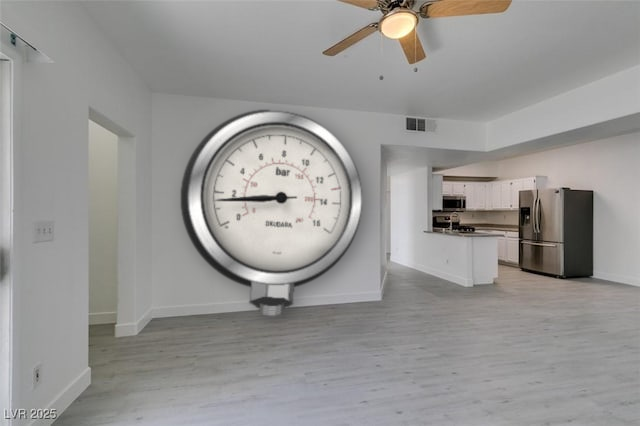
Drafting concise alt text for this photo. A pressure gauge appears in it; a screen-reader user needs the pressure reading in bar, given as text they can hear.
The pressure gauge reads 1.5 bar
